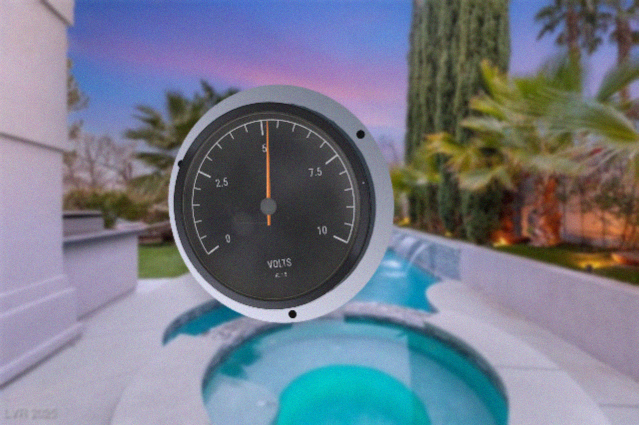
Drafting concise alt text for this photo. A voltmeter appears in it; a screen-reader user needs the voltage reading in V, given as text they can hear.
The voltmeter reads 5.25 V
